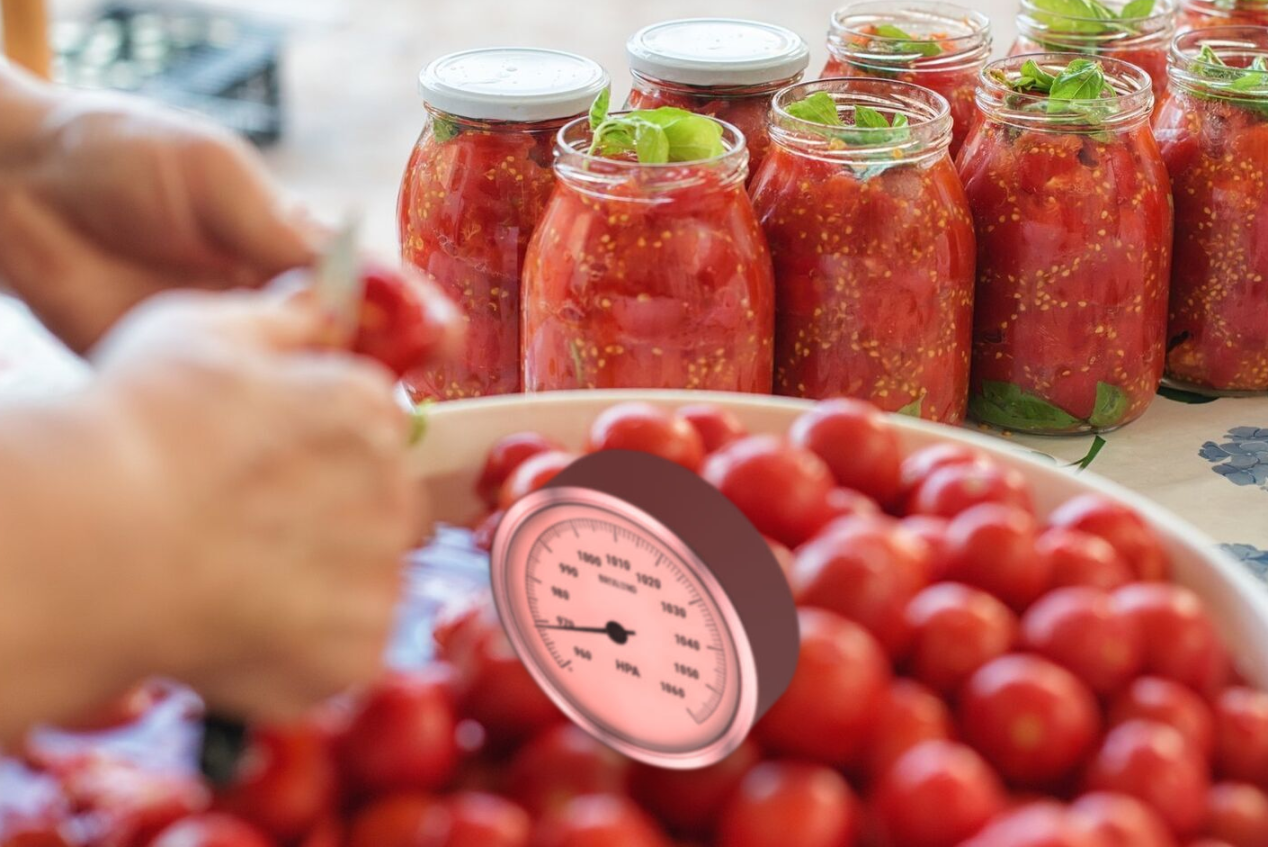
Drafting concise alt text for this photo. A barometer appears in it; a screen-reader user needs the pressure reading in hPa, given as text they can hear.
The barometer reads 970 hPa
